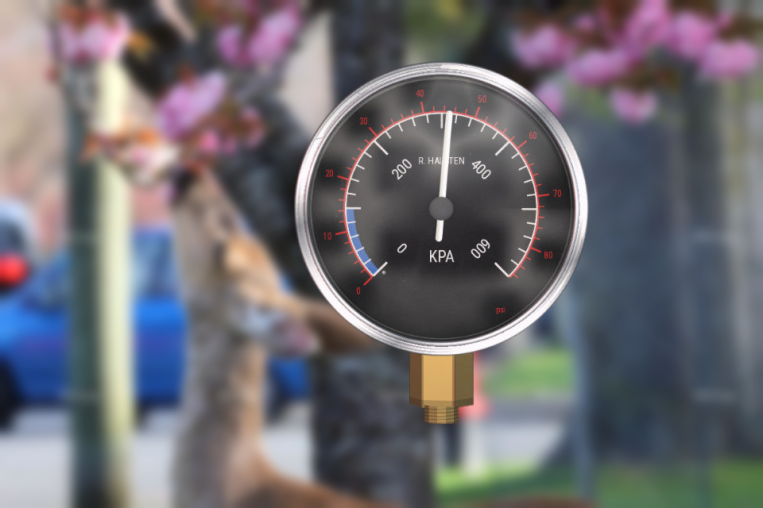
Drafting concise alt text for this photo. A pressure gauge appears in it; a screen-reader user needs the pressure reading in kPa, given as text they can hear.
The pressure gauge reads 310 kPa
